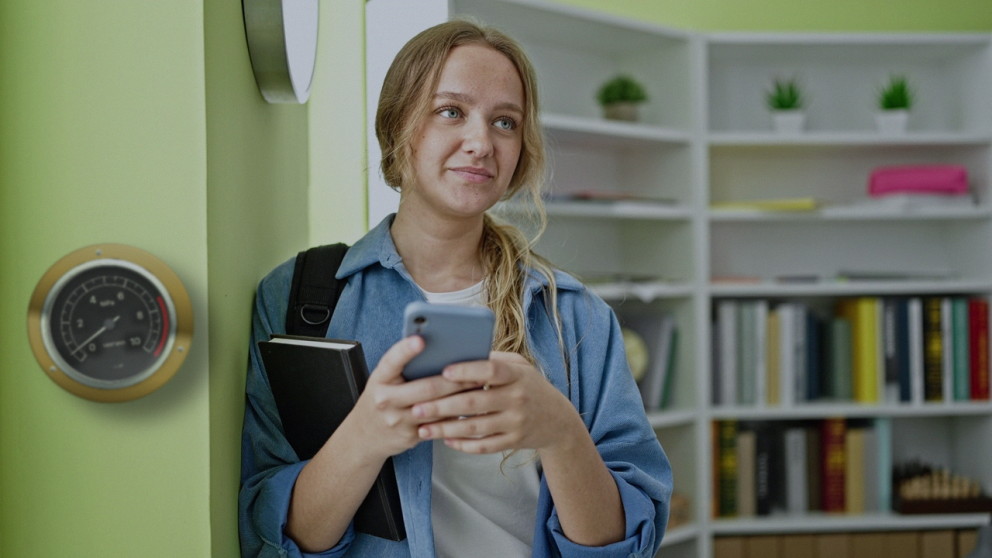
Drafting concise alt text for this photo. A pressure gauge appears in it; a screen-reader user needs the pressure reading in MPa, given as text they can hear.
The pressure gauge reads 0.5 MPa
